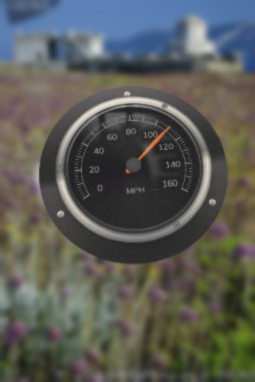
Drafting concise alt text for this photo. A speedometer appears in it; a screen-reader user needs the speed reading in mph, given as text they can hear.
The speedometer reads 110 mph
